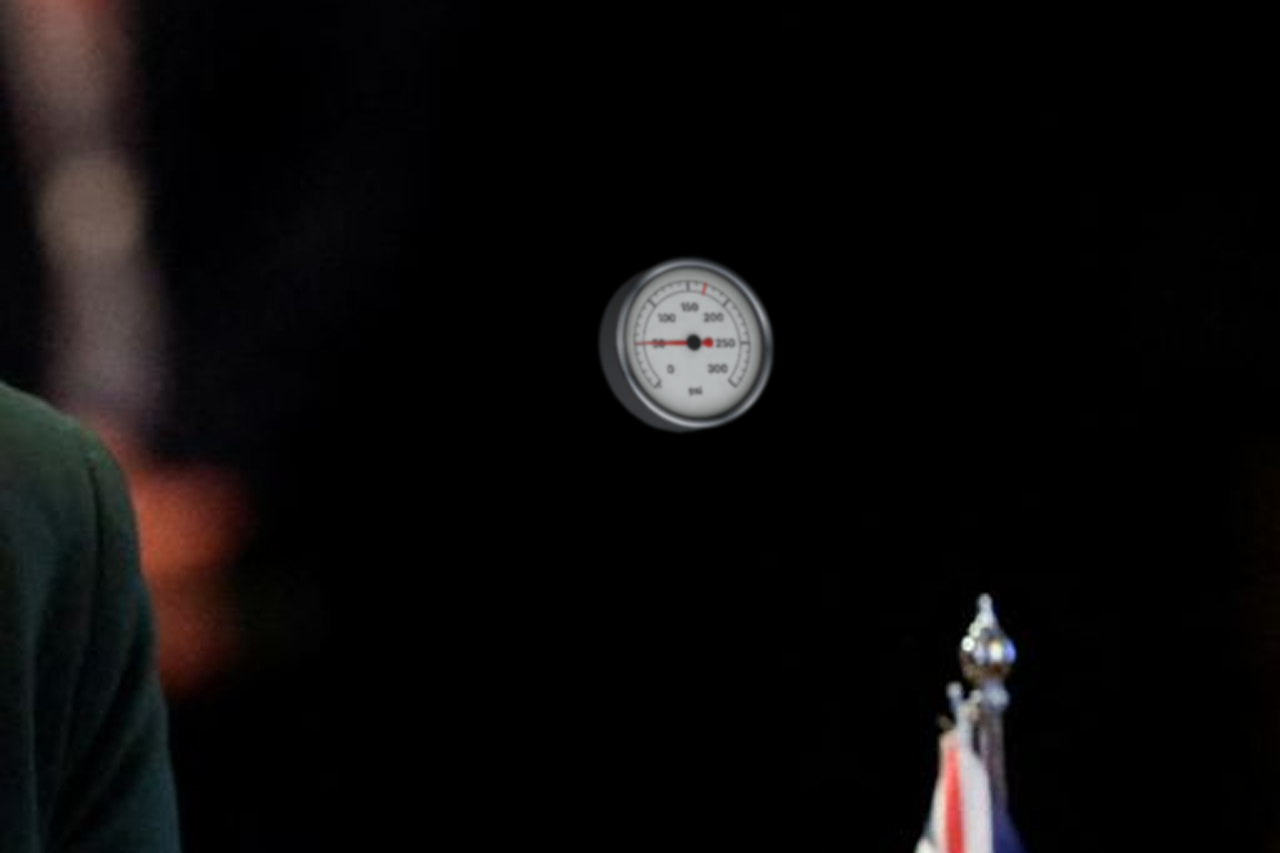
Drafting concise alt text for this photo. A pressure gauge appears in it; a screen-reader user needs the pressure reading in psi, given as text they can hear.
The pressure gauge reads 50 psi
